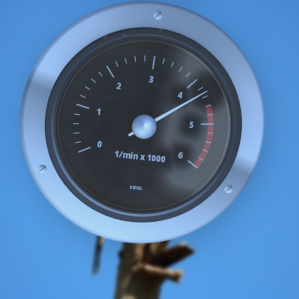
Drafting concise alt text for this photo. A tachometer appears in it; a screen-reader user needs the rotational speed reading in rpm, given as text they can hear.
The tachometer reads 4300 rpm
